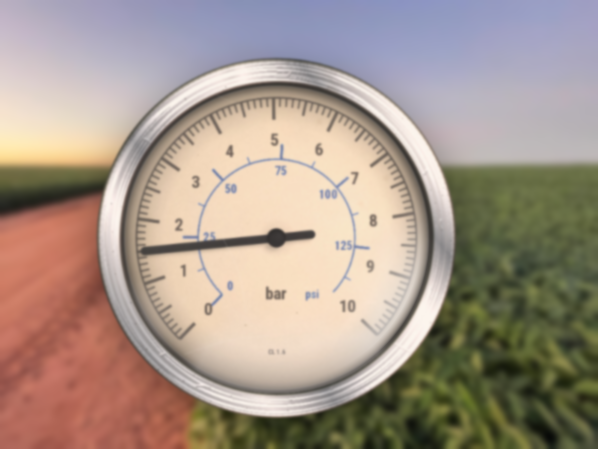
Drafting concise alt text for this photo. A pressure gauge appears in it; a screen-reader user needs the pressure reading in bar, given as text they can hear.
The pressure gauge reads 1.5 bar
